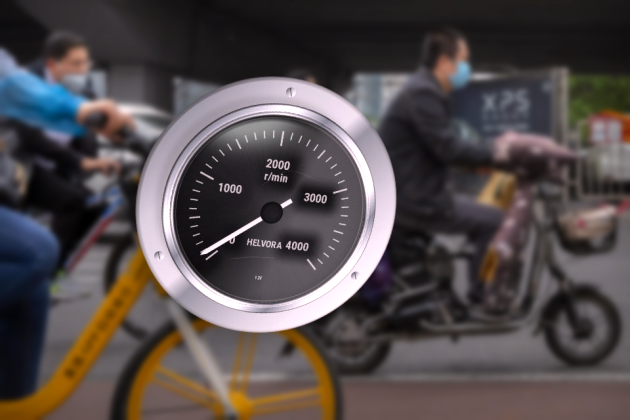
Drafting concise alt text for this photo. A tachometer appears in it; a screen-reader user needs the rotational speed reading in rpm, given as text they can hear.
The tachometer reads 100 rpm
